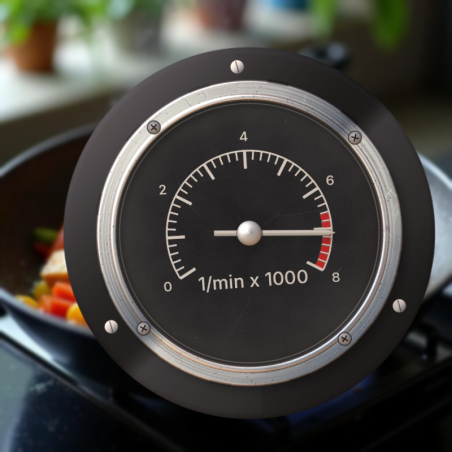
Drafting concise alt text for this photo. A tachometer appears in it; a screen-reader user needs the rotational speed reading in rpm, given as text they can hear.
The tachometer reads 7100 rpm
